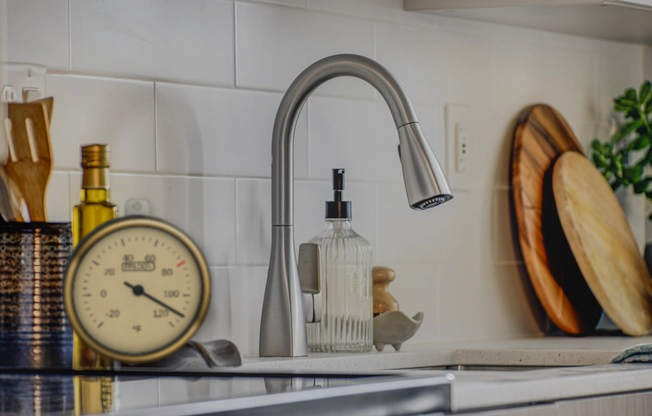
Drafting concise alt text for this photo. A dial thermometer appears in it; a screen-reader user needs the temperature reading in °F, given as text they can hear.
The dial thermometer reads 112 °F
